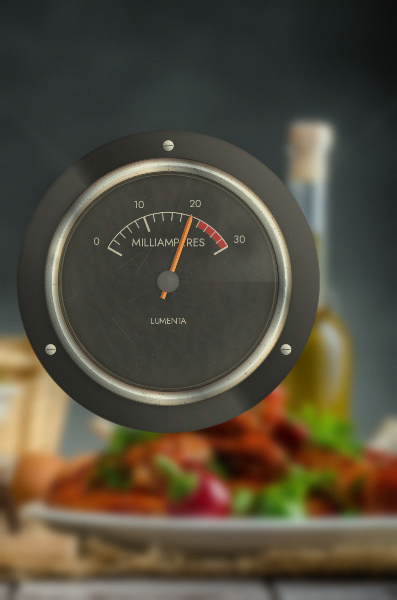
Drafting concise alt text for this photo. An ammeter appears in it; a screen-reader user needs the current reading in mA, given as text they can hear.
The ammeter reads 20 mA
